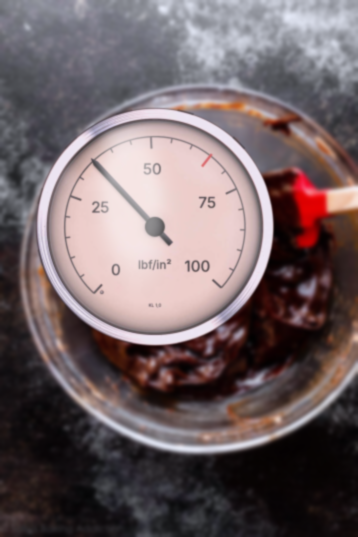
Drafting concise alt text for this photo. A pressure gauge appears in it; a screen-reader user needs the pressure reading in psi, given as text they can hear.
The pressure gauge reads 35 psi
